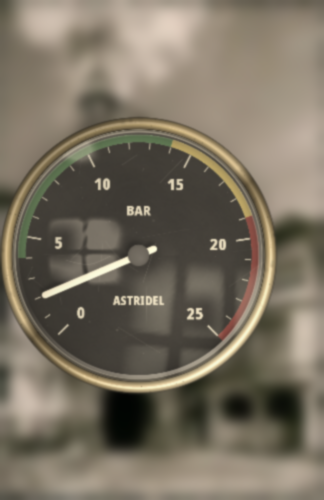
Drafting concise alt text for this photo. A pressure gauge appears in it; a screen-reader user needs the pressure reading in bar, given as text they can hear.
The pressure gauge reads 2 bar
